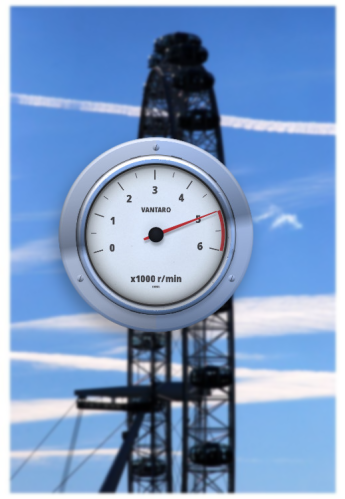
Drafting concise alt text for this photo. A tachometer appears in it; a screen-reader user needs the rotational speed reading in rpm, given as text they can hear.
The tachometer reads 5000 rpm
